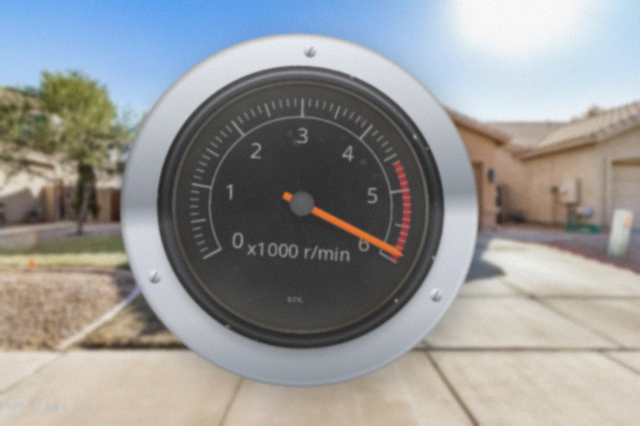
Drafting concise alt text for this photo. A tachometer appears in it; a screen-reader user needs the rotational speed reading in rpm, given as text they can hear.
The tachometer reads 5900 rpm
